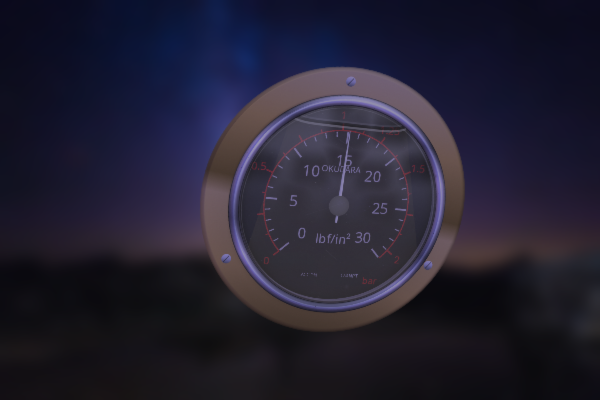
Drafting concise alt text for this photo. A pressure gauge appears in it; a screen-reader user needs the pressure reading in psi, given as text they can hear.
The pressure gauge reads 15 psi
